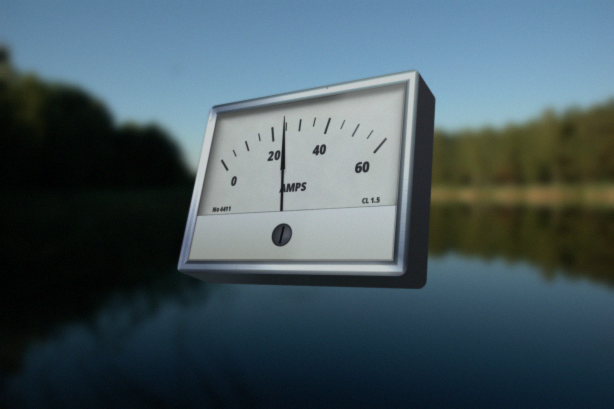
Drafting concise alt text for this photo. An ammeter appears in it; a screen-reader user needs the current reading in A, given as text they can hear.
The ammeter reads 25 A
